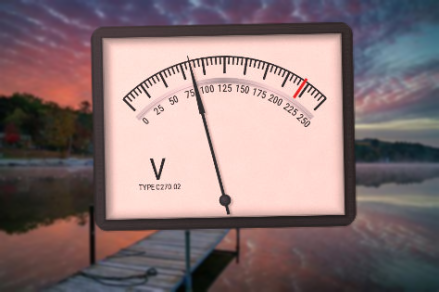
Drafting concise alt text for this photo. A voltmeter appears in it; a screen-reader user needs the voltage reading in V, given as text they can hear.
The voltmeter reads 85 V
